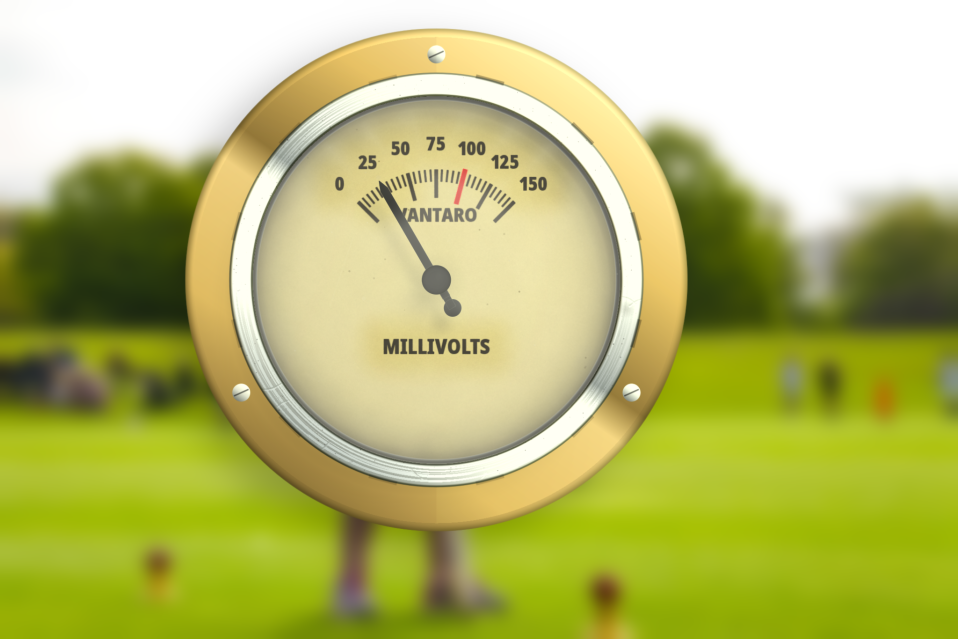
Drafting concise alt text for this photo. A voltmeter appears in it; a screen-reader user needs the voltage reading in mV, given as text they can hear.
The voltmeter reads 25 mV
